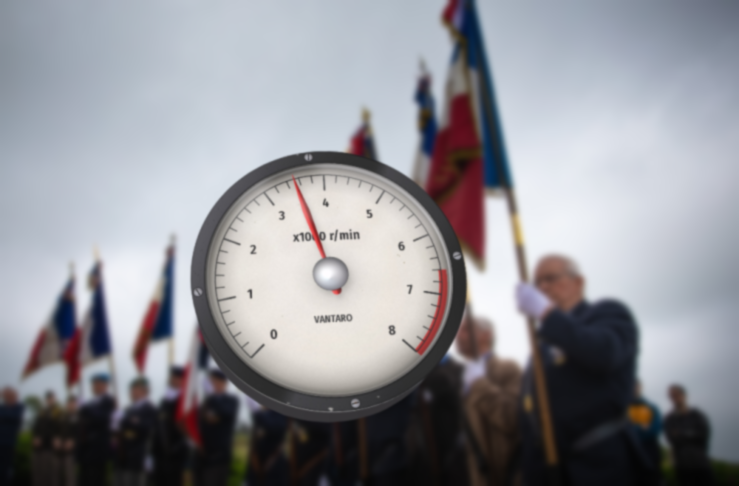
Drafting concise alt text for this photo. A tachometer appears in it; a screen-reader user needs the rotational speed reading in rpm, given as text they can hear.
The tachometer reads 3500 rpm
